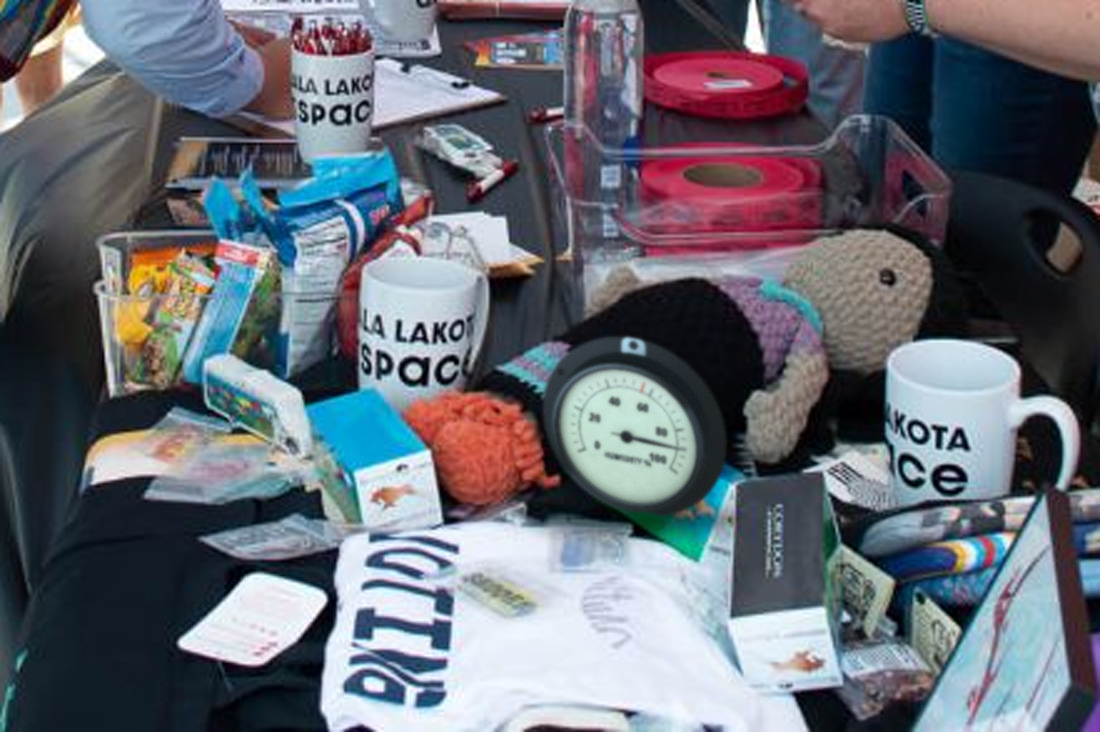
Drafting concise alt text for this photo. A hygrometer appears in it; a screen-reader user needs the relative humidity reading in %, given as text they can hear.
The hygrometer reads 88 %
